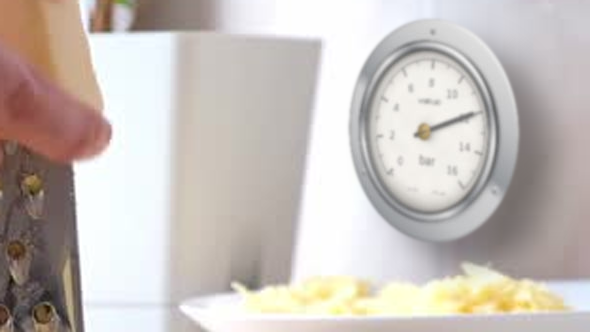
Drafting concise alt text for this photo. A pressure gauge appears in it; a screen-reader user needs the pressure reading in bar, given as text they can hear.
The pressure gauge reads 12 bar
